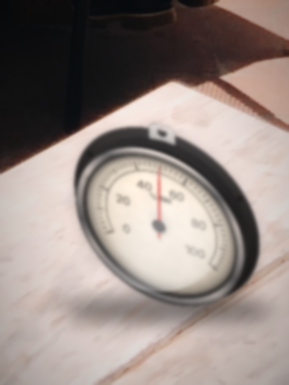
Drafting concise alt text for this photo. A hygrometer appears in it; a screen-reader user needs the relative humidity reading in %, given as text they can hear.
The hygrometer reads 50 %
